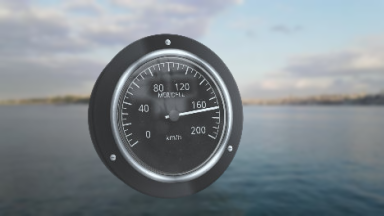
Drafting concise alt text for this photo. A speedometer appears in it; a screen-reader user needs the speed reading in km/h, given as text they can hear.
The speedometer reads 170 km/h
